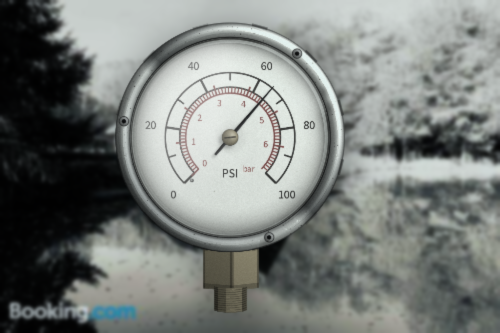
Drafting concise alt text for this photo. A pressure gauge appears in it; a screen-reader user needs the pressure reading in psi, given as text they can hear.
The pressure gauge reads 65 psi
